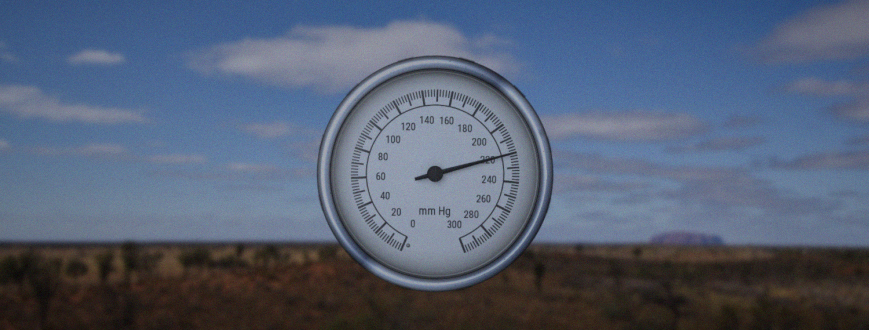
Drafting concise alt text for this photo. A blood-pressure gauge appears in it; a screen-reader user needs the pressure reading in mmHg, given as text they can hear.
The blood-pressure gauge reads 220 mmHg
